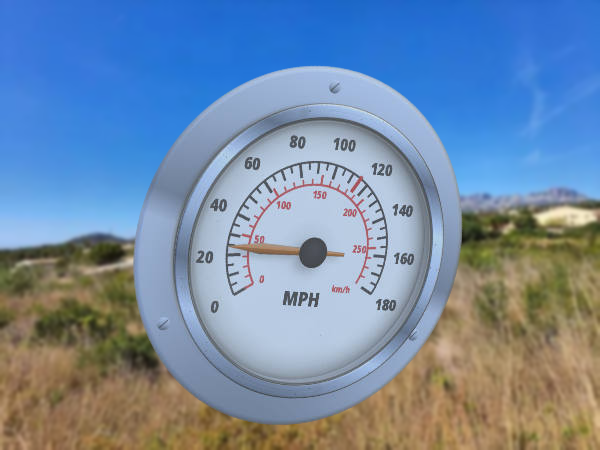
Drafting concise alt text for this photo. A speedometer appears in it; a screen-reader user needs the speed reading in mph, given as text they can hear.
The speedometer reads 25 mph
